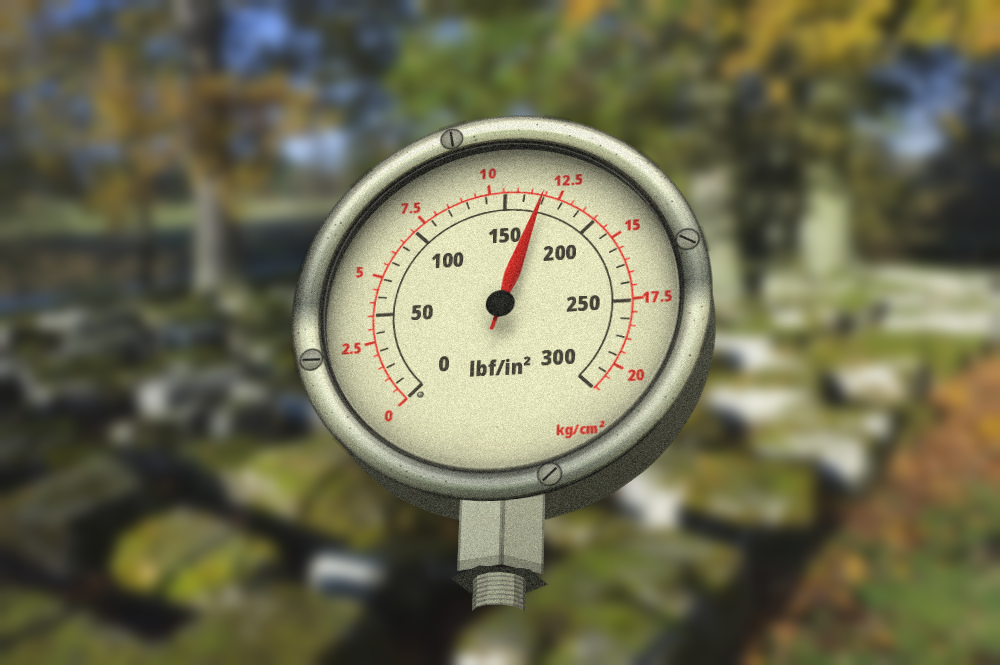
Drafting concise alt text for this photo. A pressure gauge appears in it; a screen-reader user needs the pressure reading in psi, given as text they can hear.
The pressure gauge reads 170 psi
